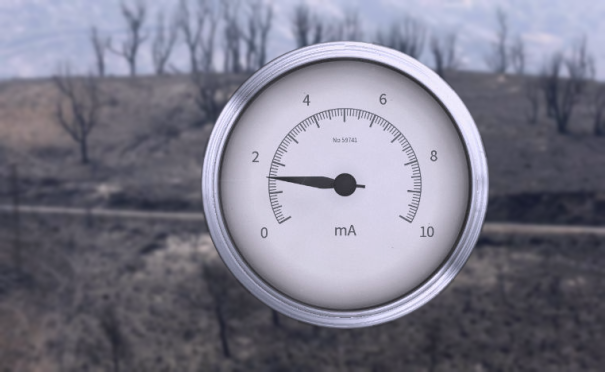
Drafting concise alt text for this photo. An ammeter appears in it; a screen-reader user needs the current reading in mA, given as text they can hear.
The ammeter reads 1.5 mA
